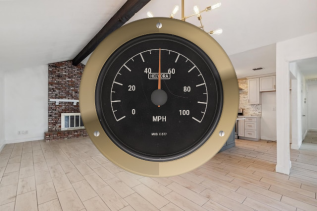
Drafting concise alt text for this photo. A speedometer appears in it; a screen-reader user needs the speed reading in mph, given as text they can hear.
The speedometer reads 50 mph
